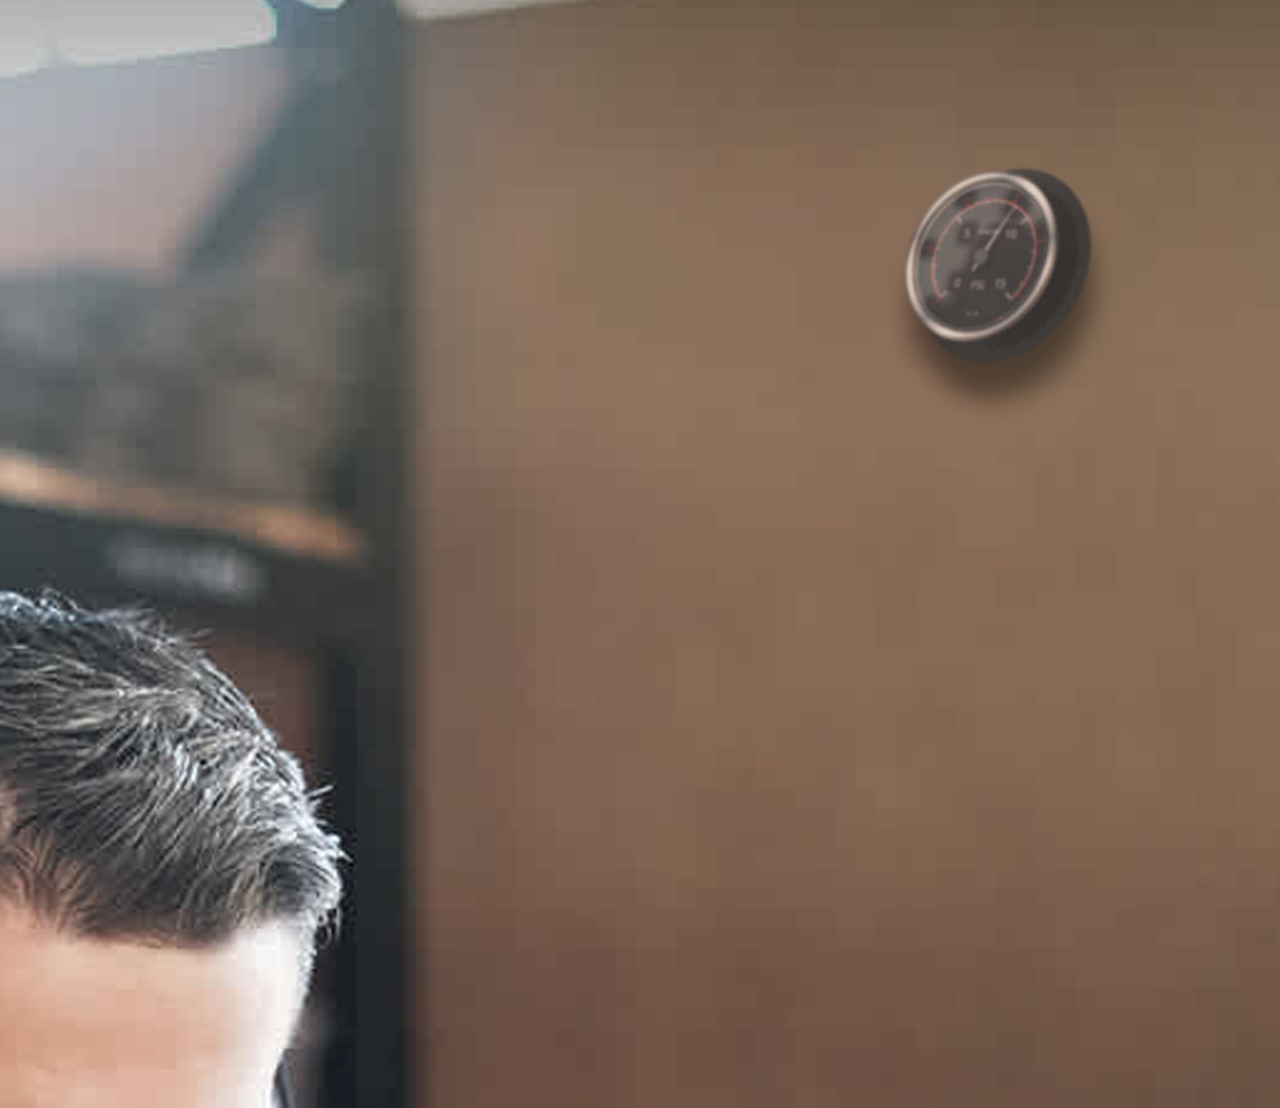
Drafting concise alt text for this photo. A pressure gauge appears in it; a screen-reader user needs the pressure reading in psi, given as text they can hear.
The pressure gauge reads 9 psi
